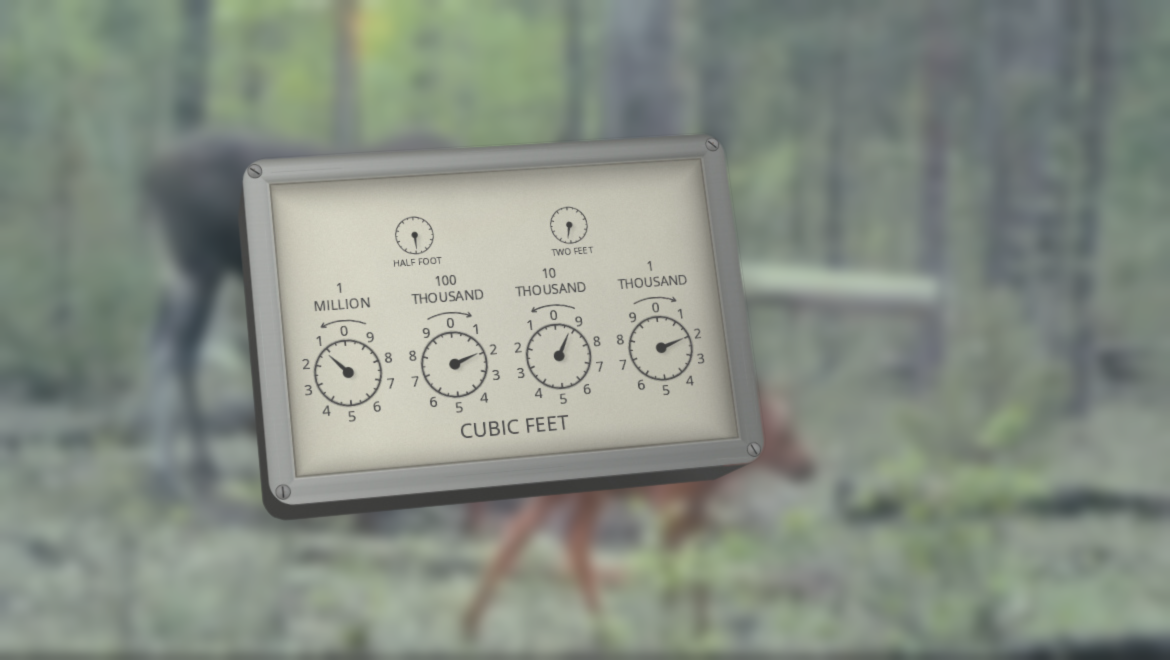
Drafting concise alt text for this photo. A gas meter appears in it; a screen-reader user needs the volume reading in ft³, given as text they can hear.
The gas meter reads 119200 ft³
